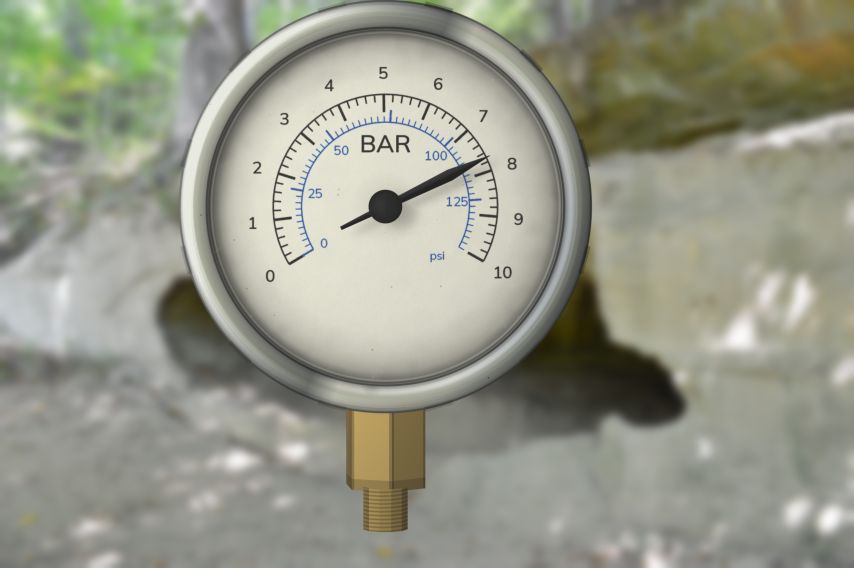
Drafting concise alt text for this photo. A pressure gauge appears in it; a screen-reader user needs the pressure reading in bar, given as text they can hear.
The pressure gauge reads 7.7 bar
